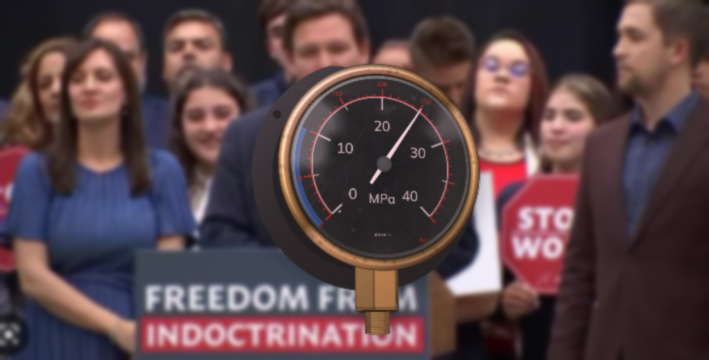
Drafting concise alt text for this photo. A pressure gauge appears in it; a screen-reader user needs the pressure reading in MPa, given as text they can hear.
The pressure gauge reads 25 MPa
